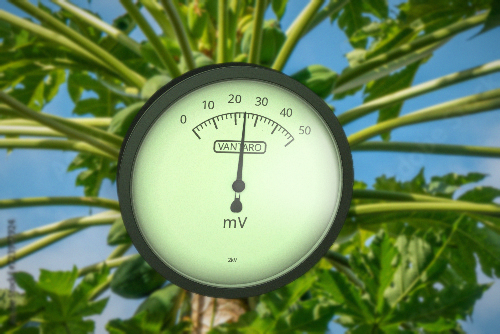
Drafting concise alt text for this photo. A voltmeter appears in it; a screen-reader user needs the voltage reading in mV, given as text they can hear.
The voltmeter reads 24 mV
